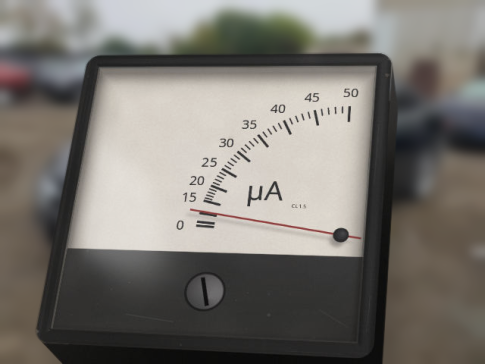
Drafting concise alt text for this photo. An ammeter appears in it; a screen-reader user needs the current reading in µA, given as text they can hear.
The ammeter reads 10 µA
